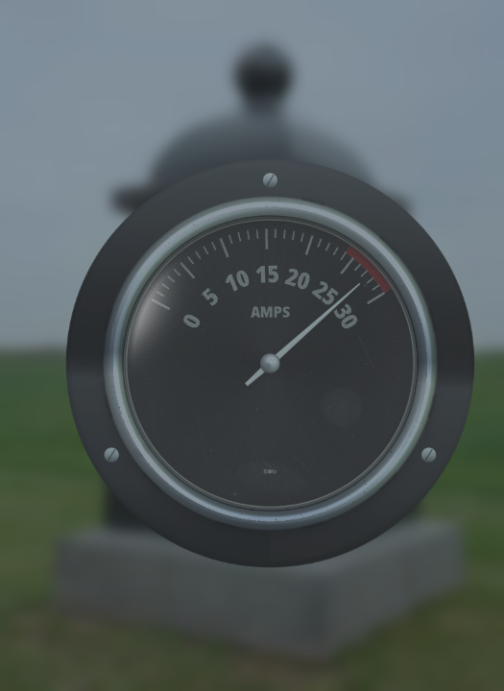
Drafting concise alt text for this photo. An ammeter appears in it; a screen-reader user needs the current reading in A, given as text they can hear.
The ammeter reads 27.5 A
